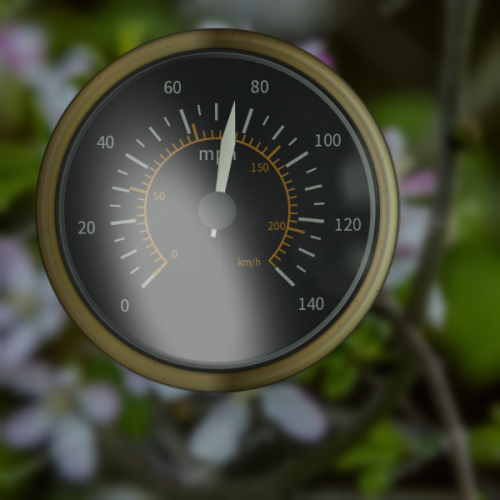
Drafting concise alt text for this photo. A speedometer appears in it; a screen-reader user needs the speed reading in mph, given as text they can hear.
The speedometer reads 75 mph
